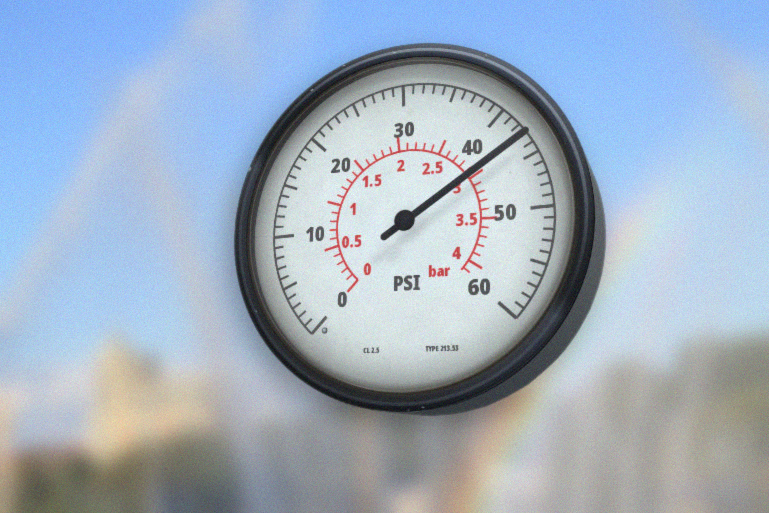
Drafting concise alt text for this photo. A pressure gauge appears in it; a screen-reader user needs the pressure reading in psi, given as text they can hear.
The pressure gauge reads 43 psi
